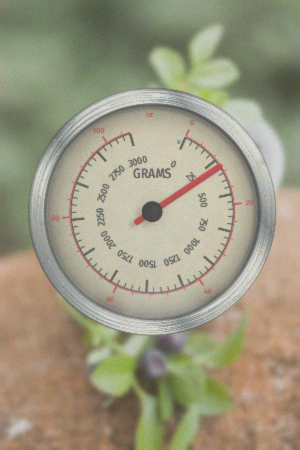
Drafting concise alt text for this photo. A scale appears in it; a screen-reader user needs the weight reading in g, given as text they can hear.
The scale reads 300 g
